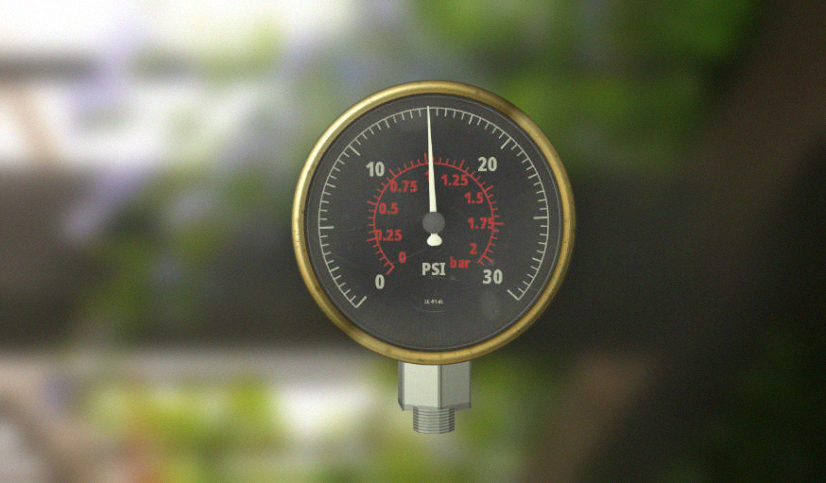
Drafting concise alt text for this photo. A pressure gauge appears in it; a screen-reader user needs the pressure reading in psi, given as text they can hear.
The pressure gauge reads 15 psi
